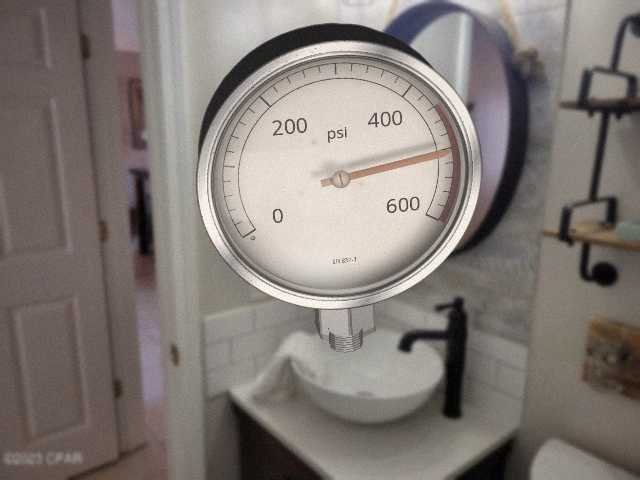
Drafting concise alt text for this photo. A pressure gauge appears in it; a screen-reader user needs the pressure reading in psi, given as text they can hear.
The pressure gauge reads 500 psi
